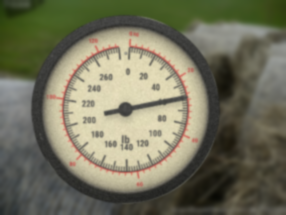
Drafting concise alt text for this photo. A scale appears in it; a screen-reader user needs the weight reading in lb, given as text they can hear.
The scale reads 60 lb
